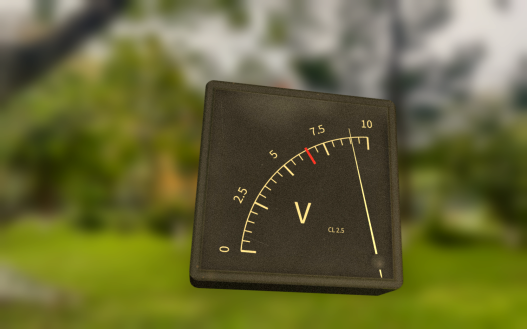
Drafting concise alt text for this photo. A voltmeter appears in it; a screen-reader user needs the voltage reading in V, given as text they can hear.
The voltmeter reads 9 V
